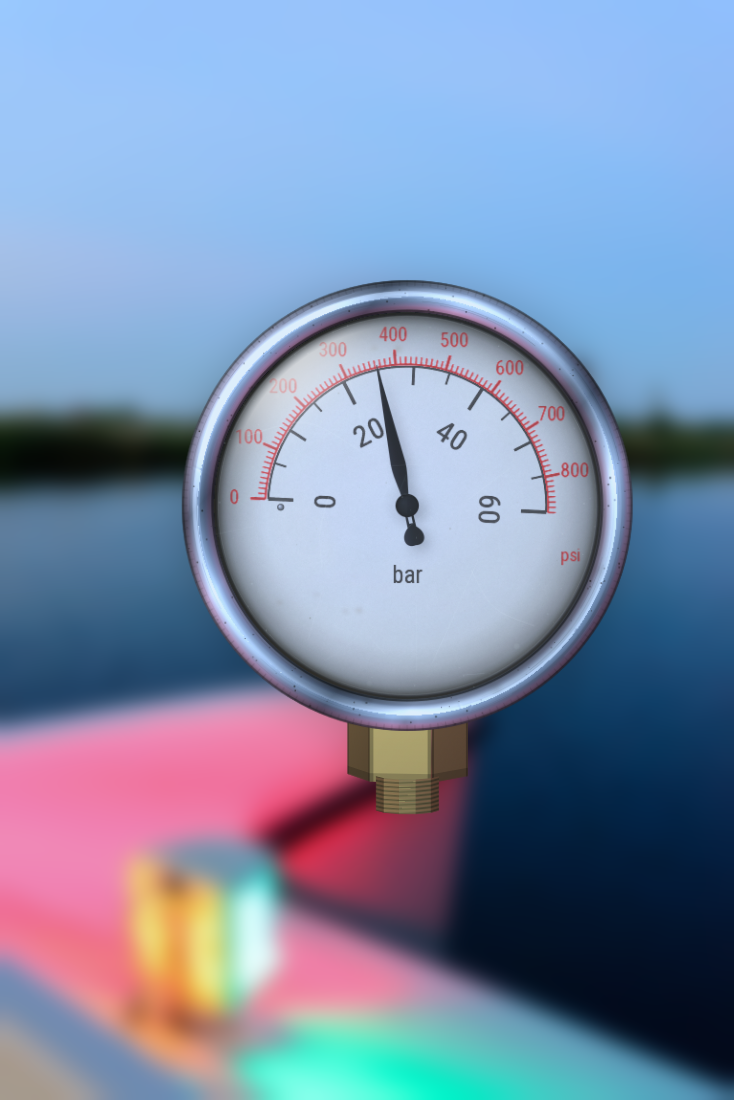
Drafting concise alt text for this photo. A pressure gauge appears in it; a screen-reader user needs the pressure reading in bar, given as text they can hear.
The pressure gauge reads 25 bar
